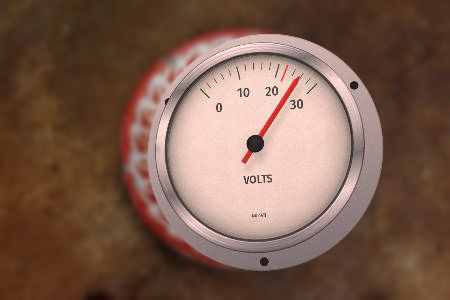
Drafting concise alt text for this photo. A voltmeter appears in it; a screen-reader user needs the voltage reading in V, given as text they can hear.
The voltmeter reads 26 V
